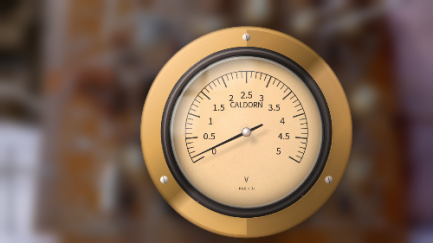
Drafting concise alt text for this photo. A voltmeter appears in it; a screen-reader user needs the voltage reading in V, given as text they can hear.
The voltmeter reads 0.1 V
